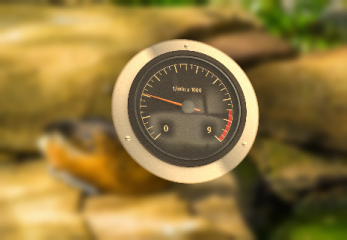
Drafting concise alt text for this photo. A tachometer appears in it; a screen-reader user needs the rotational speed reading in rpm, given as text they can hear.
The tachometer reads 2000 rpm
